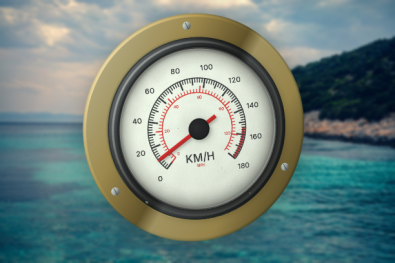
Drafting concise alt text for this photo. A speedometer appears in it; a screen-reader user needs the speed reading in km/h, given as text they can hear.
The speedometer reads 10 km/h
